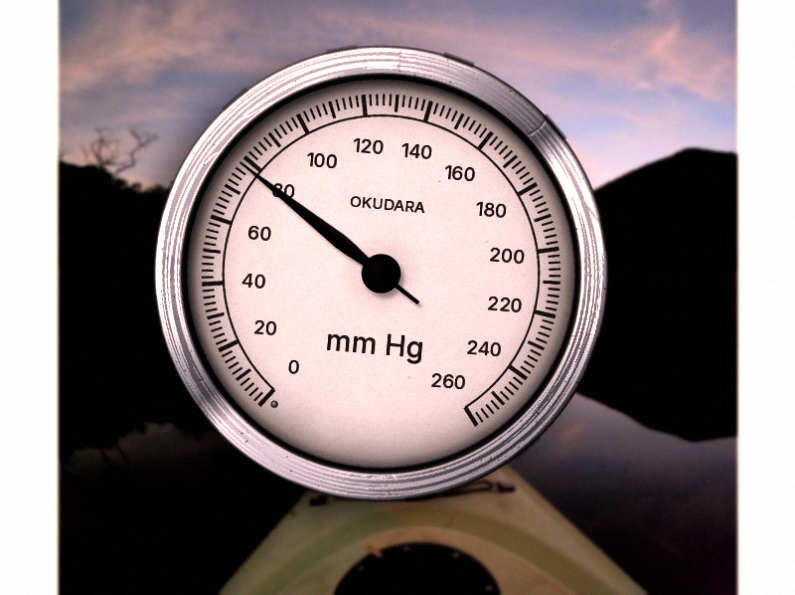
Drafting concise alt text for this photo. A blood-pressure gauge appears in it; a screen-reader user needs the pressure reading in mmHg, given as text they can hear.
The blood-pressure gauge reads 78 mmHg
